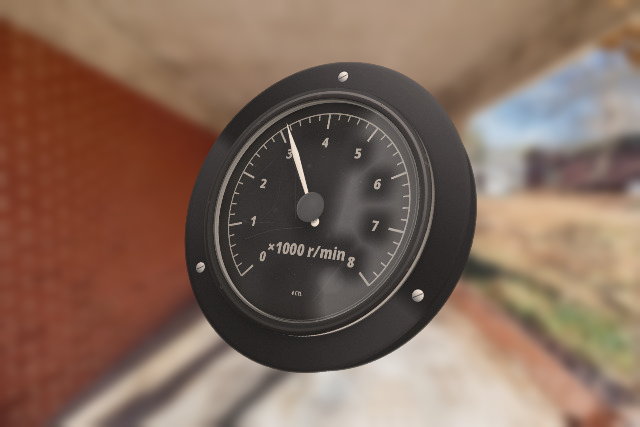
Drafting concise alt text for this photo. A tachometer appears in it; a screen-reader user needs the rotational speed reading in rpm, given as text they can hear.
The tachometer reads 3200 rpm
